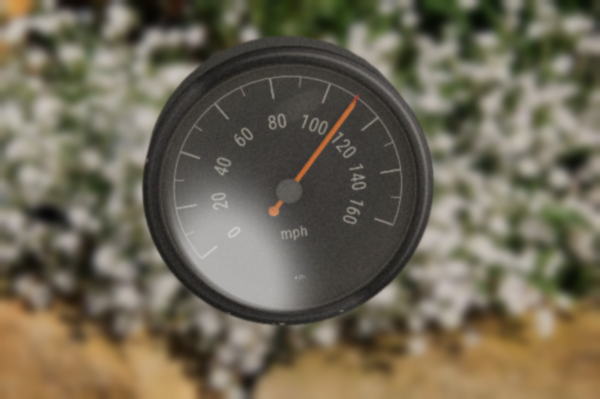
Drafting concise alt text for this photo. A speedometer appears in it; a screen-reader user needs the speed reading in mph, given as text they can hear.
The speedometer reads 110 mph
